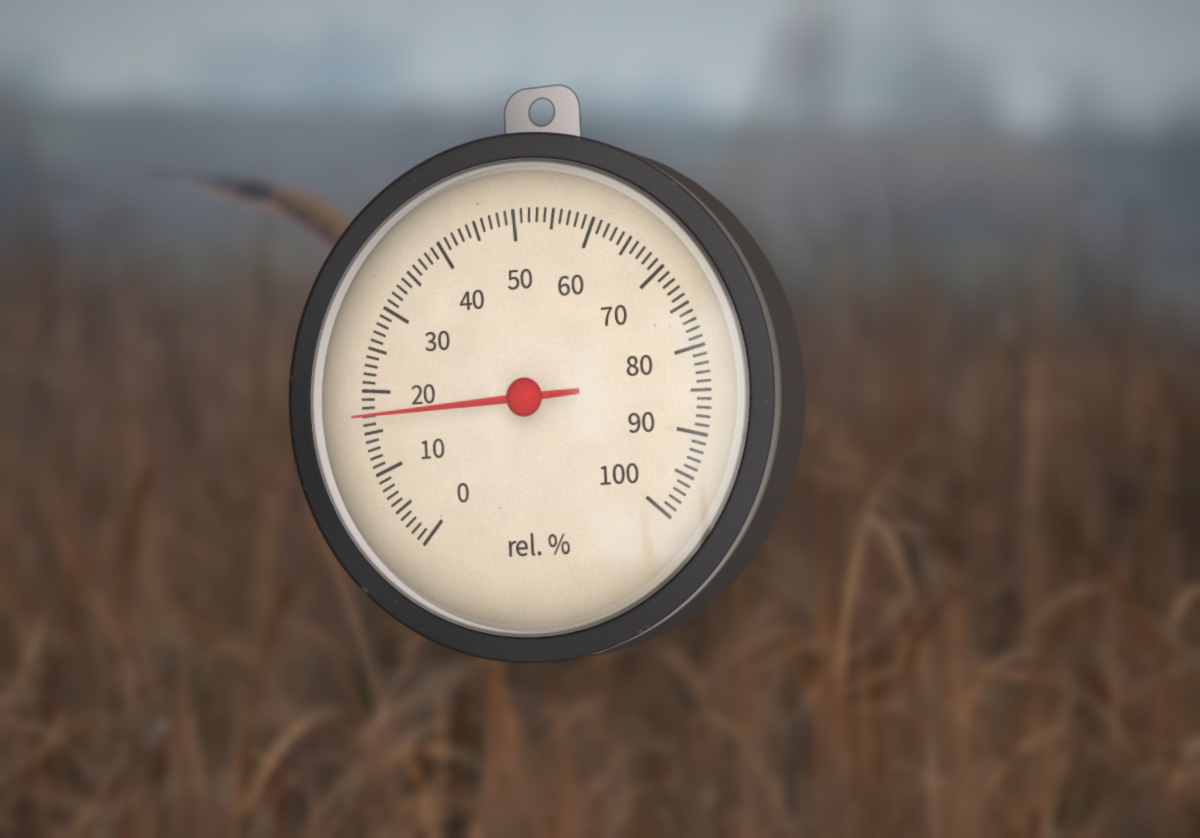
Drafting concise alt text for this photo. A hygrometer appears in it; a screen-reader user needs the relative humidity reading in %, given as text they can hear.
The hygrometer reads 17 %
